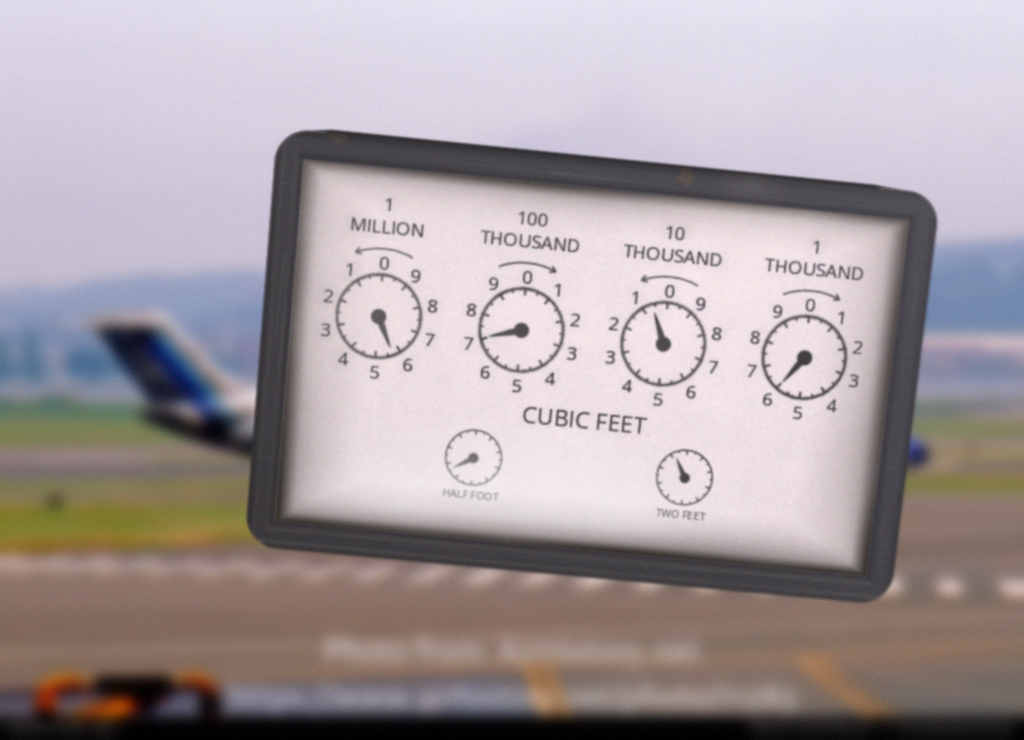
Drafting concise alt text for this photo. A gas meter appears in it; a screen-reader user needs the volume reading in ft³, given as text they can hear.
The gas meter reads 570600 ft³
